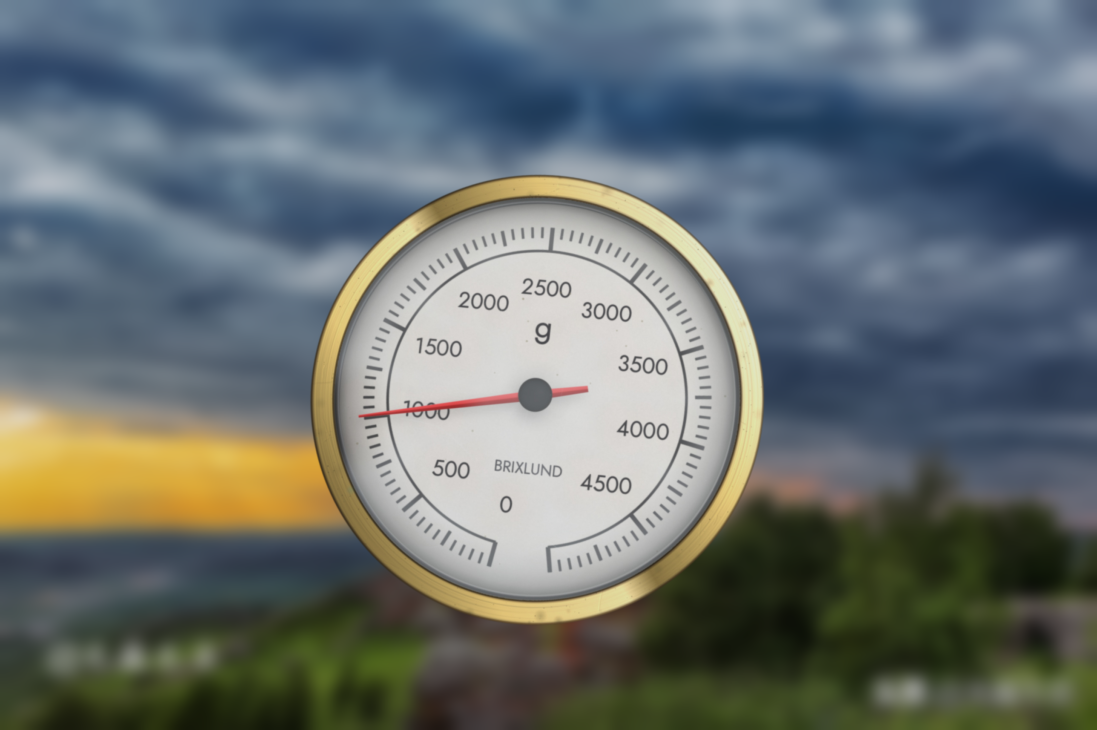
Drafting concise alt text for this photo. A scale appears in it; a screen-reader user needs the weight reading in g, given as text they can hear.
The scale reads 1000 g
